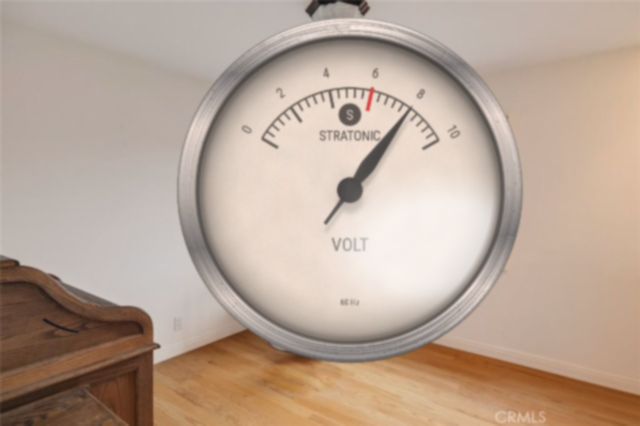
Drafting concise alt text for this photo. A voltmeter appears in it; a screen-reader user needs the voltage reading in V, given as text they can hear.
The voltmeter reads 8 V
